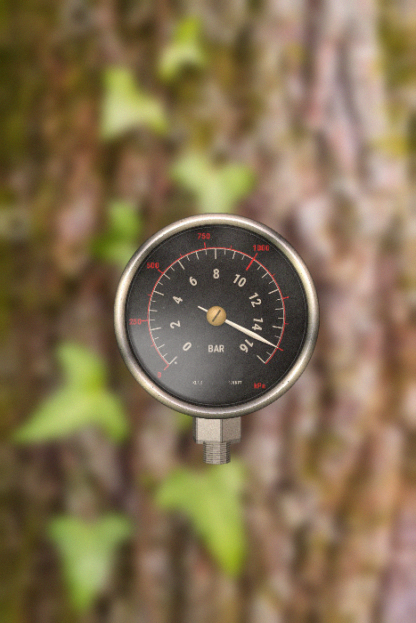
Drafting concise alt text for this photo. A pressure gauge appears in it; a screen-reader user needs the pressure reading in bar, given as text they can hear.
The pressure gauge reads 15 bar
